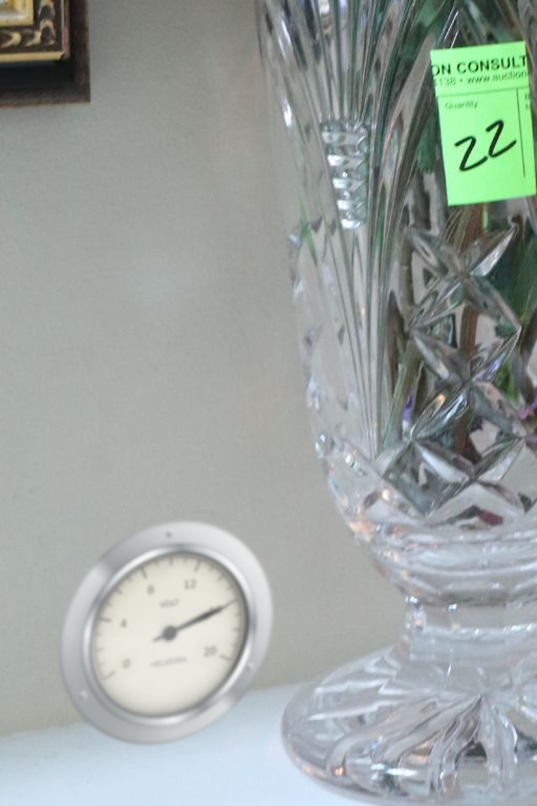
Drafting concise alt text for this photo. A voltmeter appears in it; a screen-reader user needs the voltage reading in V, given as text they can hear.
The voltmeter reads 16 V
